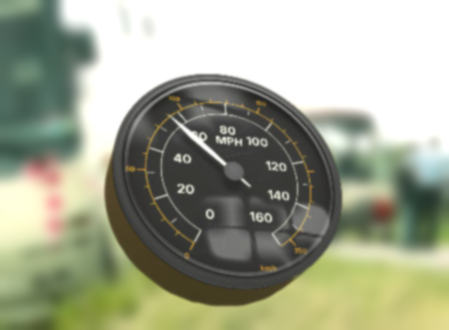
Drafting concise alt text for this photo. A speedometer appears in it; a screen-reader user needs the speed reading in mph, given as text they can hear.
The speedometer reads 55 mph
